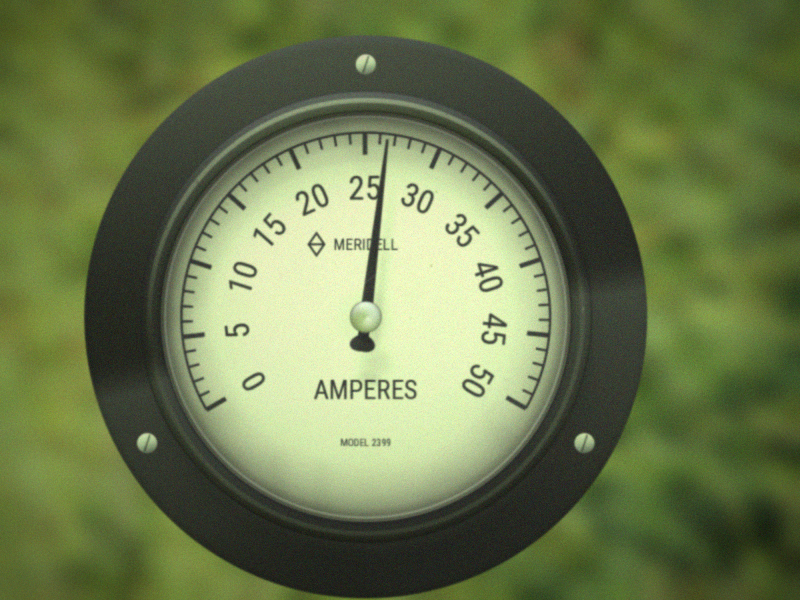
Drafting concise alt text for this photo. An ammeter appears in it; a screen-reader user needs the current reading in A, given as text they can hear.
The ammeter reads 26.5 A
